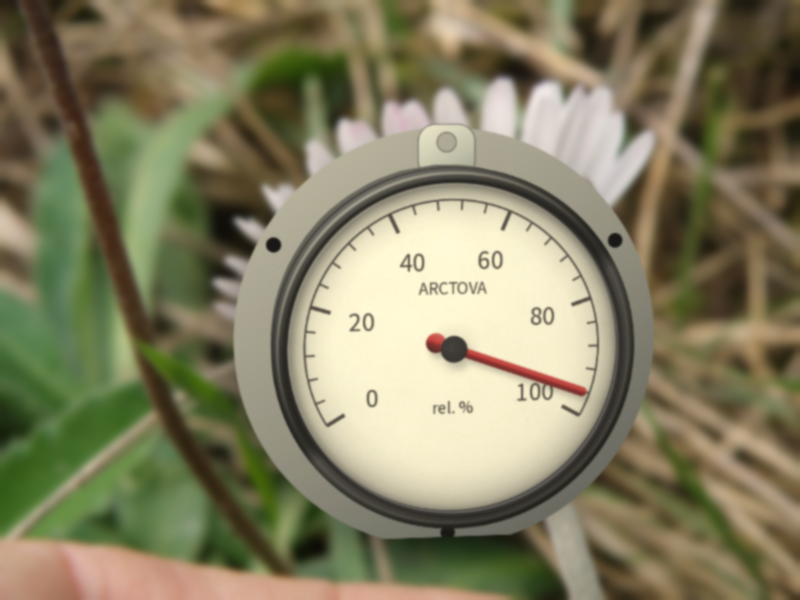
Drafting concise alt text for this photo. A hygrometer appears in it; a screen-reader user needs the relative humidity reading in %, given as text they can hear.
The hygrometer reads 96 %
